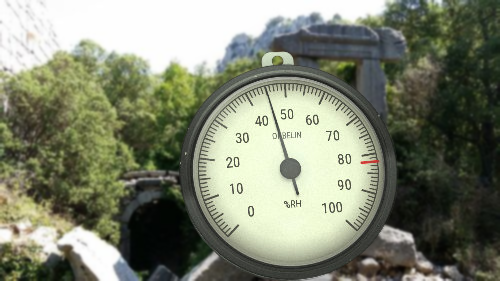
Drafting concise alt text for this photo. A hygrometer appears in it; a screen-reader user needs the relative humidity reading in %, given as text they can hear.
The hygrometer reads 45 %
